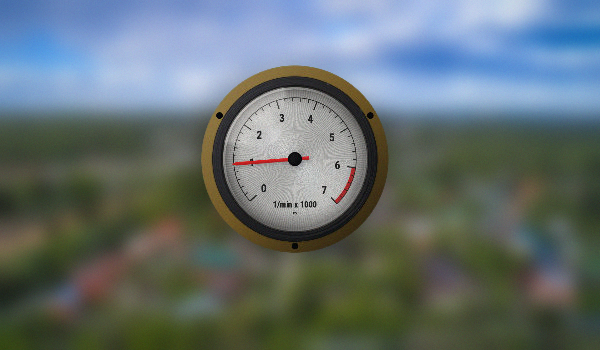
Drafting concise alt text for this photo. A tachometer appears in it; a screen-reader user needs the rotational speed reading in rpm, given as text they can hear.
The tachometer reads 1000 rpm
